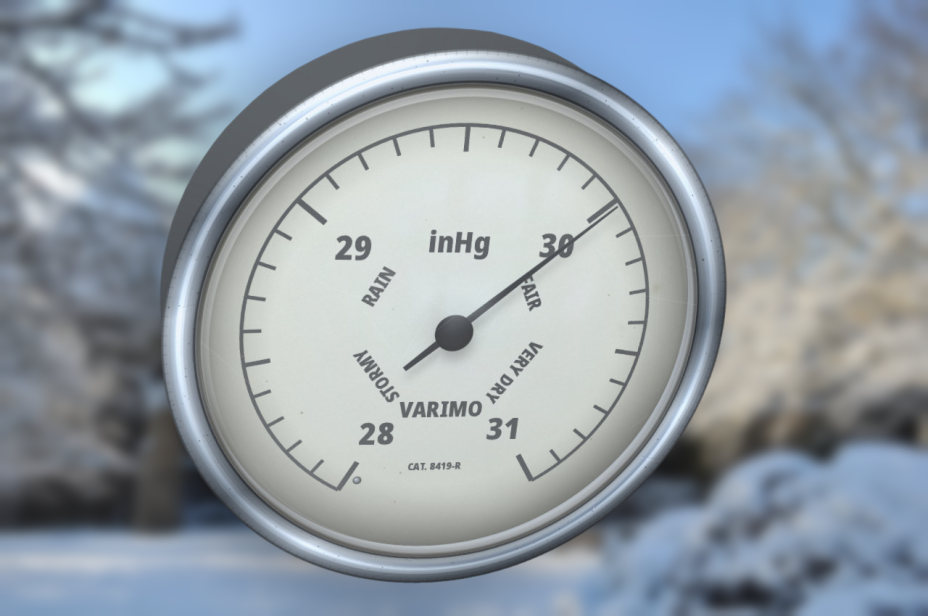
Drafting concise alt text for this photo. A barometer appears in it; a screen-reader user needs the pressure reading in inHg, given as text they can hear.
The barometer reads 30 inHg
